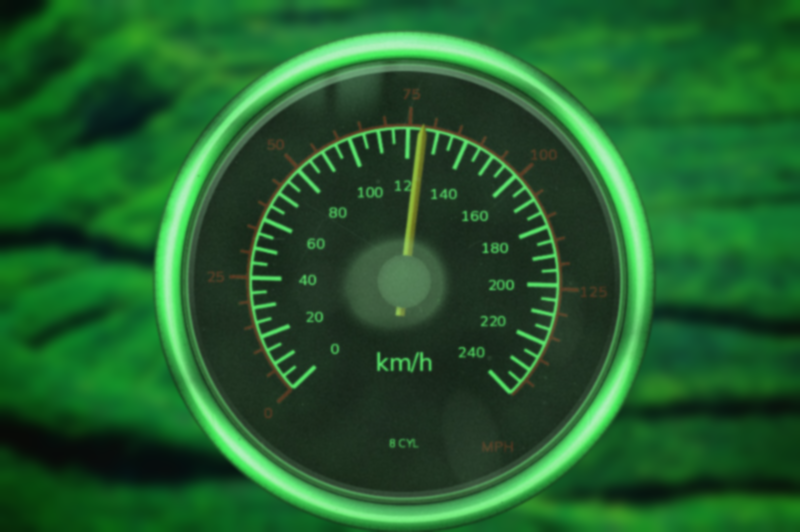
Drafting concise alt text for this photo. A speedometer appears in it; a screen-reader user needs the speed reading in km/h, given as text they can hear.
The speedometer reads 125 km/h
